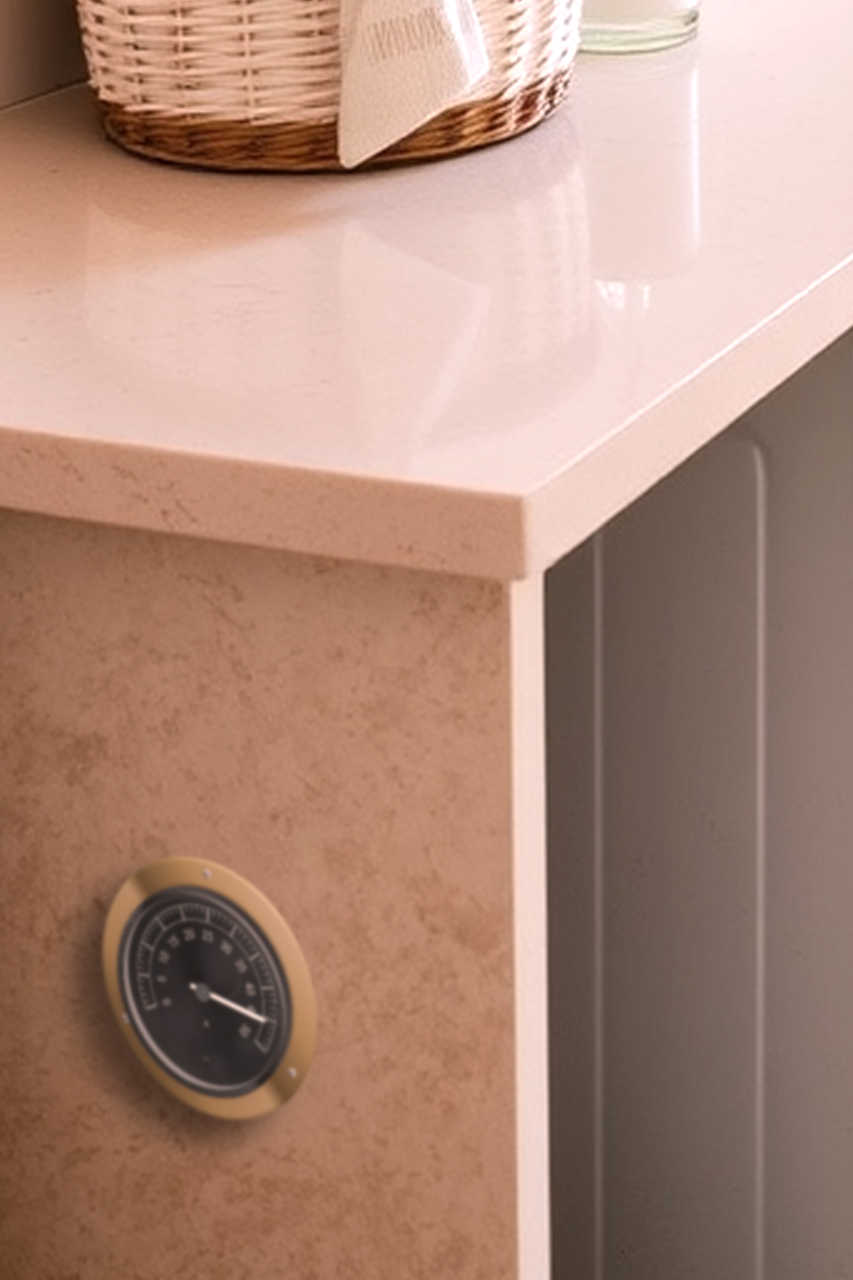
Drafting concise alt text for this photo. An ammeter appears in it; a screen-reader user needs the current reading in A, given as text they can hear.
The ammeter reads 45 A
